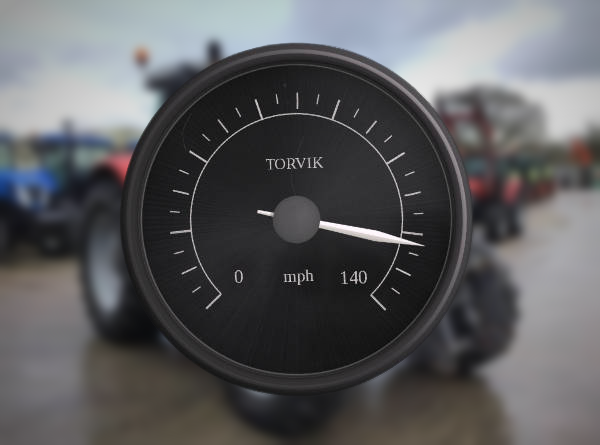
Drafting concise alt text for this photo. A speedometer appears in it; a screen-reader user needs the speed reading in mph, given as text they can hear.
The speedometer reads 122.5 mph
